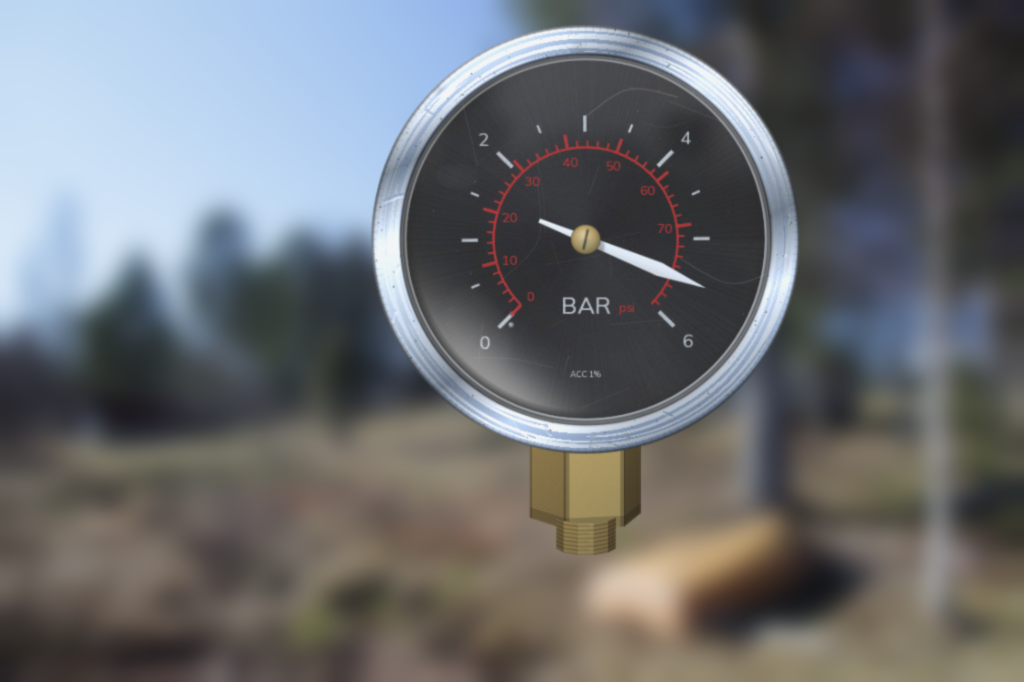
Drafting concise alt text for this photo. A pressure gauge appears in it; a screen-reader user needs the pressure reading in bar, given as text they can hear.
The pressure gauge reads 5.5 bar
